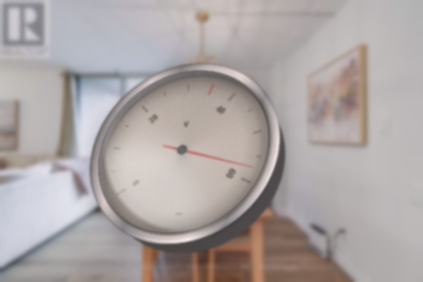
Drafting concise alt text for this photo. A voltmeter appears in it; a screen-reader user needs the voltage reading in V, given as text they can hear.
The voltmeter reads 57.5 V
